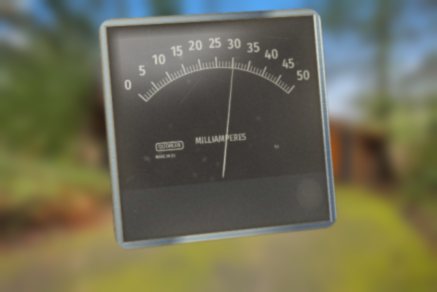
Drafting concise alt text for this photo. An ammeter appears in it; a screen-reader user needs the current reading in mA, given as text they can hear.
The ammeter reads 30 mA
